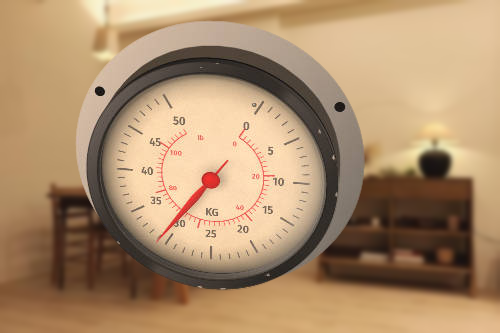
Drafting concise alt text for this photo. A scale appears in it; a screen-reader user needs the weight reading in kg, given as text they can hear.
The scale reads 31 kg
